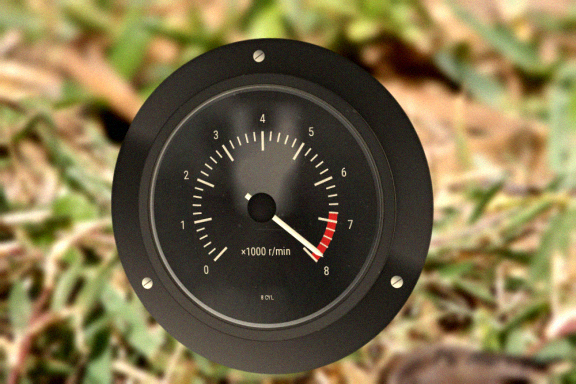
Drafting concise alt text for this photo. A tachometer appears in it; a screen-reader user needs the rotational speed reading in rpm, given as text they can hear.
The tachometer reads 7800 rpm
